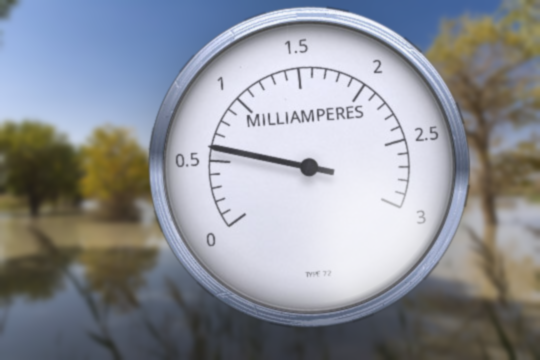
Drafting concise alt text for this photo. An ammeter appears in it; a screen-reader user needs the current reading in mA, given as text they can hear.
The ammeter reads 0.6 mA
